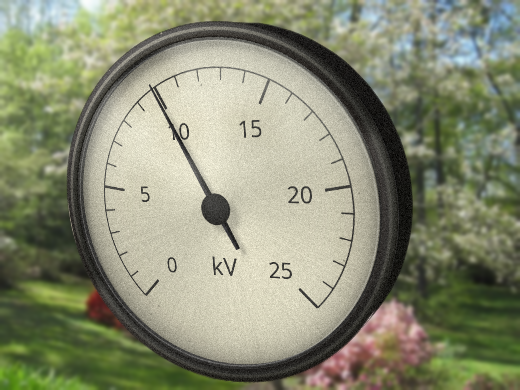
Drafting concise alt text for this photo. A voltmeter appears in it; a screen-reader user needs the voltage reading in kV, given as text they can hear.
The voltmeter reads 10 kV
